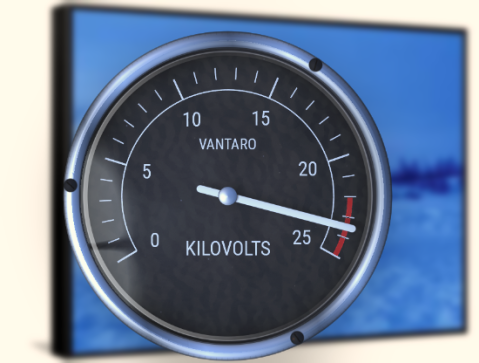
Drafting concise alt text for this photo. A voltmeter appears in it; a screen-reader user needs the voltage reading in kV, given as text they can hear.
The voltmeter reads 23.5 kV
